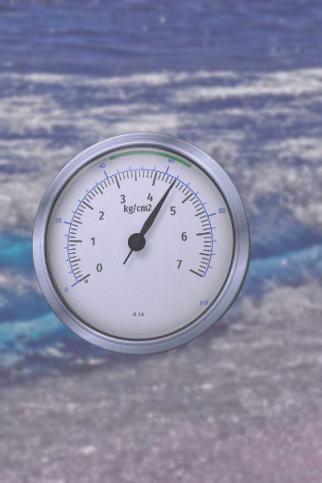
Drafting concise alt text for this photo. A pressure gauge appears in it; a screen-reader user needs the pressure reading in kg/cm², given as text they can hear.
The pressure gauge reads 4.5 kg/cm²
